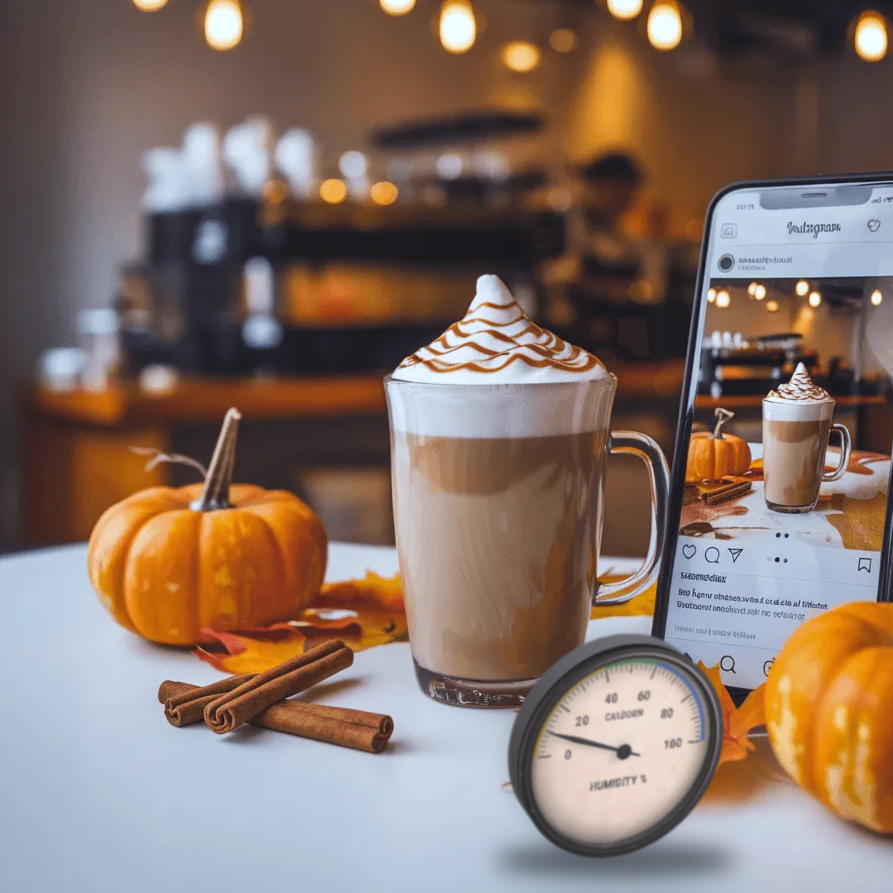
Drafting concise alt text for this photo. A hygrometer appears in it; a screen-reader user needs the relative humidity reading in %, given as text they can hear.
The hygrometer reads 10 %
